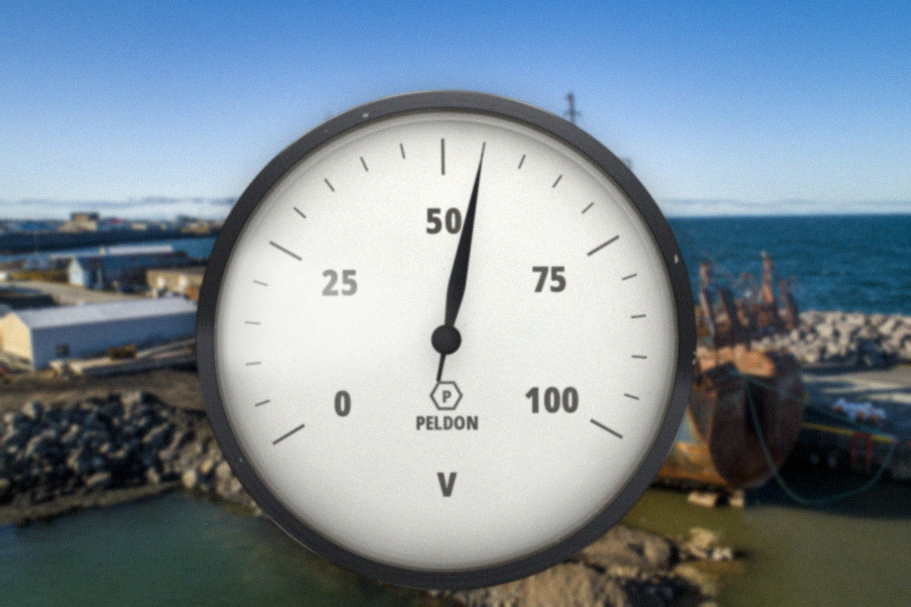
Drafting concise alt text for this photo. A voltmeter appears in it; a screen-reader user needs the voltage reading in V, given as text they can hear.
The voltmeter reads 55 V
